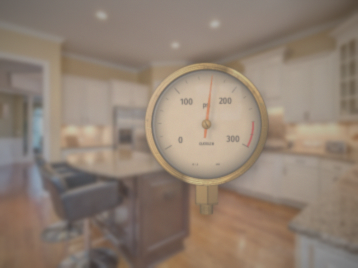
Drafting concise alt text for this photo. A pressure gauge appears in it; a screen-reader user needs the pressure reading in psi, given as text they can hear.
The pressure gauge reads 160 psi
